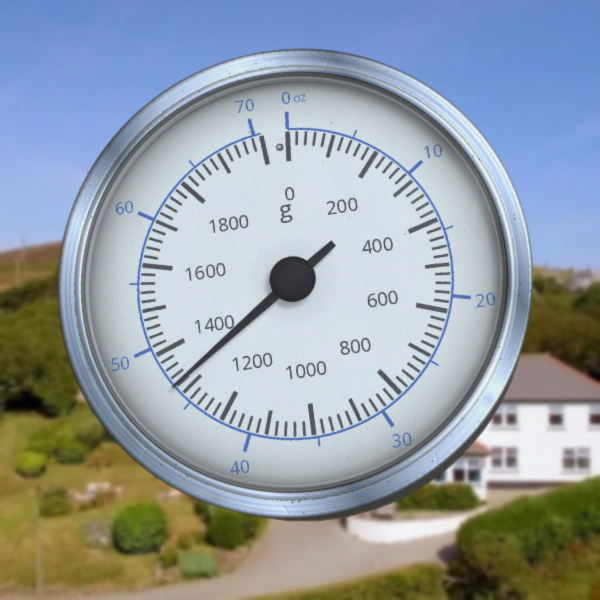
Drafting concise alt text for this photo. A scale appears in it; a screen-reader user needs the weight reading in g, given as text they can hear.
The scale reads 1320 g
